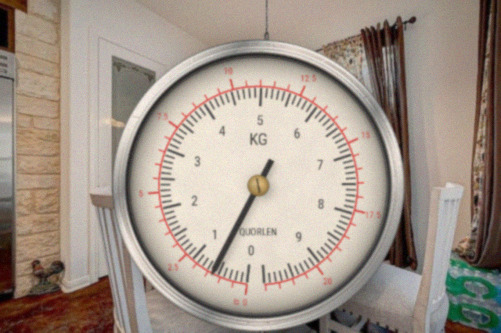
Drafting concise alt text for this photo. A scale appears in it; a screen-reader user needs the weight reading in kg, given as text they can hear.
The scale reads 0.6 kg
